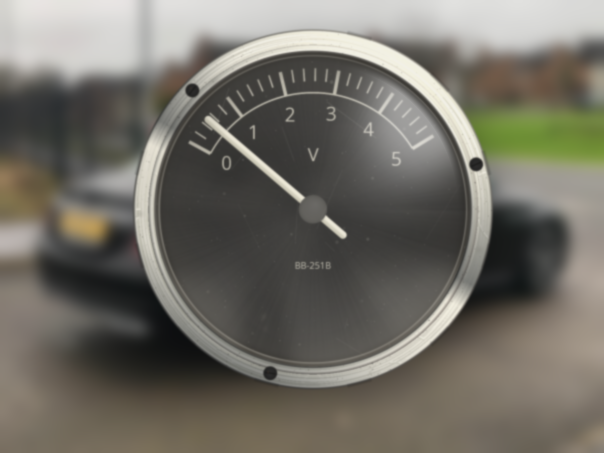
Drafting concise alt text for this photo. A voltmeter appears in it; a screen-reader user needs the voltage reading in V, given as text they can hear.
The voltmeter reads 0.5 V
